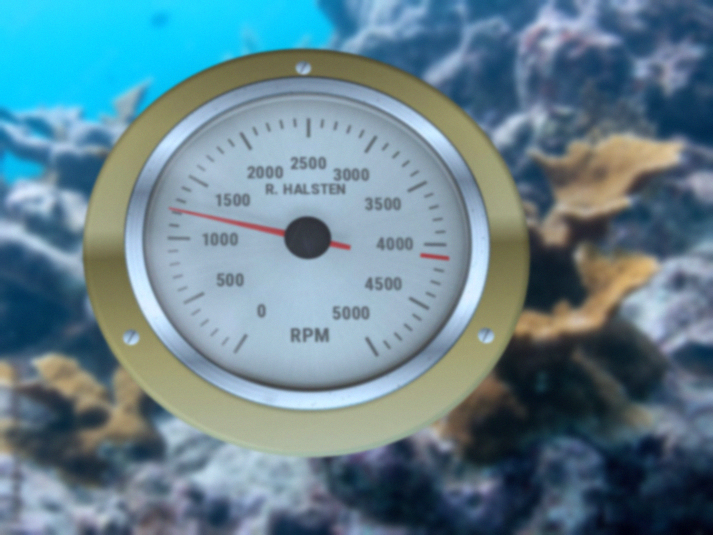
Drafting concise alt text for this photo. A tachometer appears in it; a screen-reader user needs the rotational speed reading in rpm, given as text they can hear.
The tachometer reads 1200 rpm
